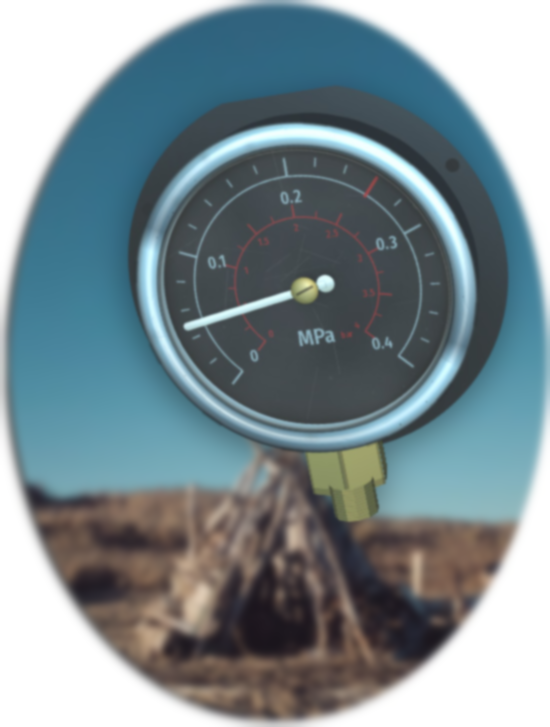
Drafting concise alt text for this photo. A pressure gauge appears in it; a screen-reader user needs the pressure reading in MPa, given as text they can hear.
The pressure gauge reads 0.05 MPa
